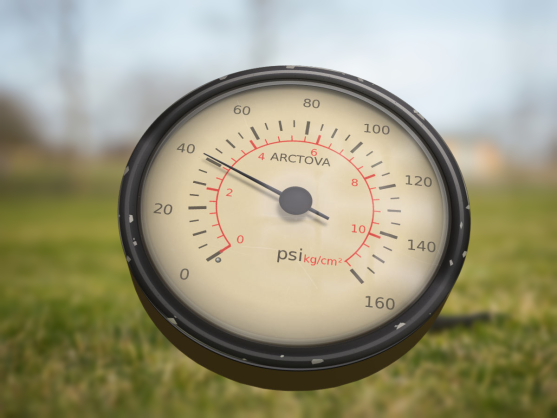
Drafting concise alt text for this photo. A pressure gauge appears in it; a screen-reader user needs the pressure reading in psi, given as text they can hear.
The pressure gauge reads 40 psi
